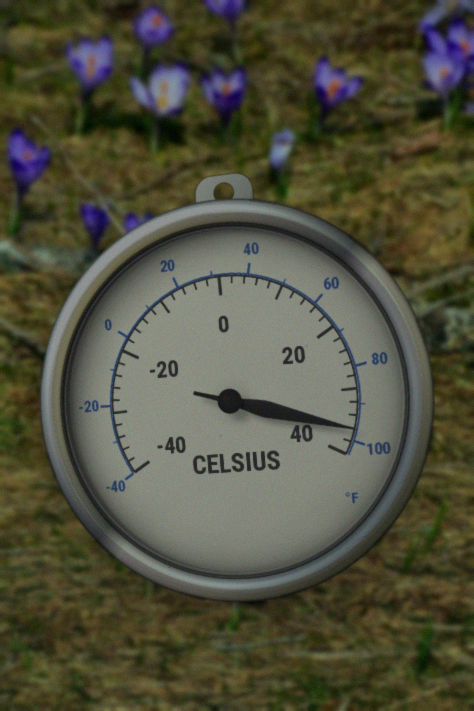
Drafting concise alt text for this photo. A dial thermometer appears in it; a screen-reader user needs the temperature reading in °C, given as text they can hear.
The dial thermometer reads 36 °C
